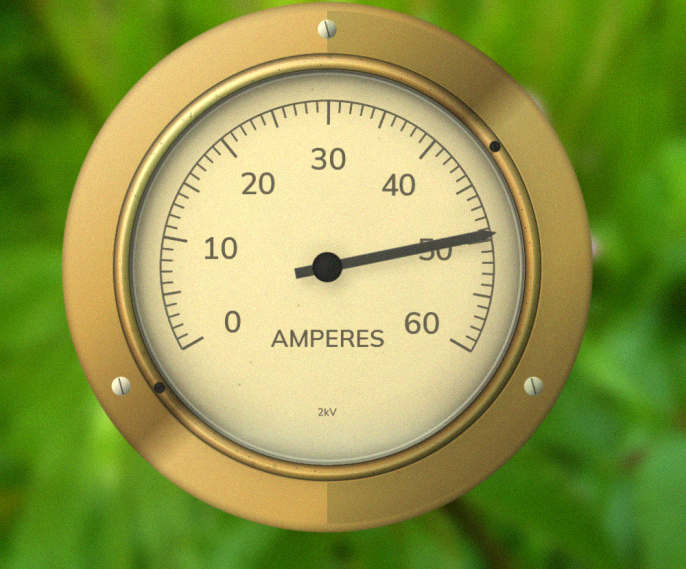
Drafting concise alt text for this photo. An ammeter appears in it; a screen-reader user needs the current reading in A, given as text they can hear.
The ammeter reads 49.5 A
